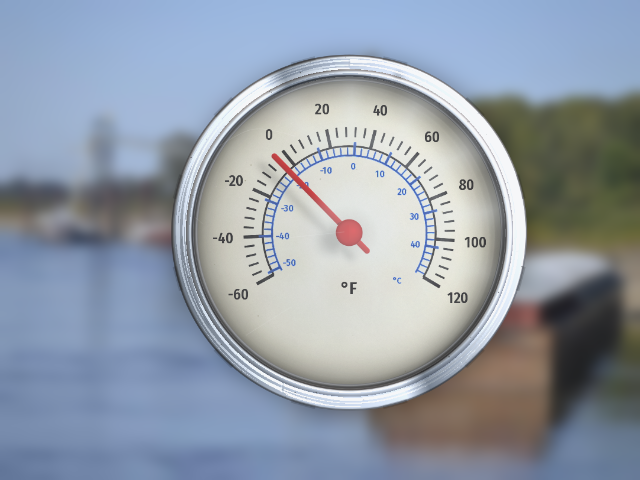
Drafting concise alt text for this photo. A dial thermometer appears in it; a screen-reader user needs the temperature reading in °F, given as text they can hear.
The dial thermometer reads -4 °F
